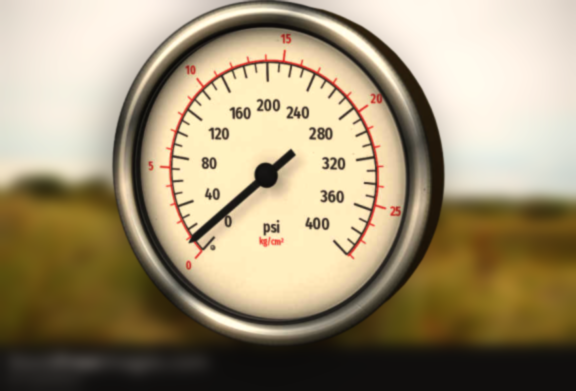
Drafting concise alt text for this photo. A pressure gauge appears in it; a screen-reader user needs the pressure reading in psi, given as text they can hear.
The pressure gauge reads 10 psi
